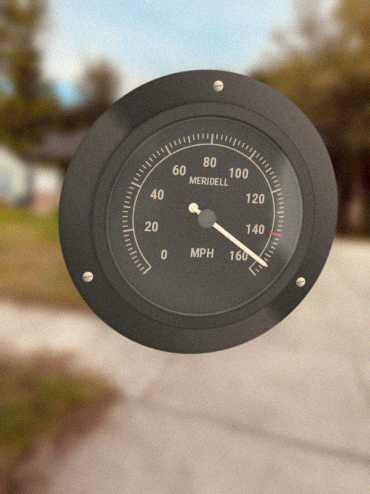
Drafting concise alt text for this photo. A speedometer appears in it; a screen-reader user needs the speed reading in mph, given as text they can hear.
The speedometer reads 154 mph
